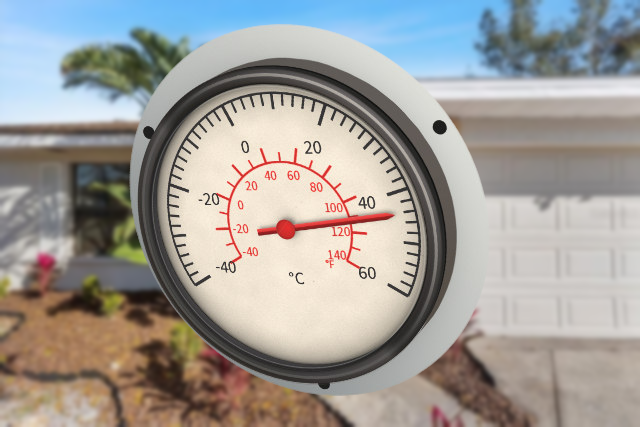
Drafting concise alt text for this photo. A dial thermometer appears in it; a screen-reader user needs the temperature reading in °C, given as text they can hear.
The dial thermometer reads 44 °C
